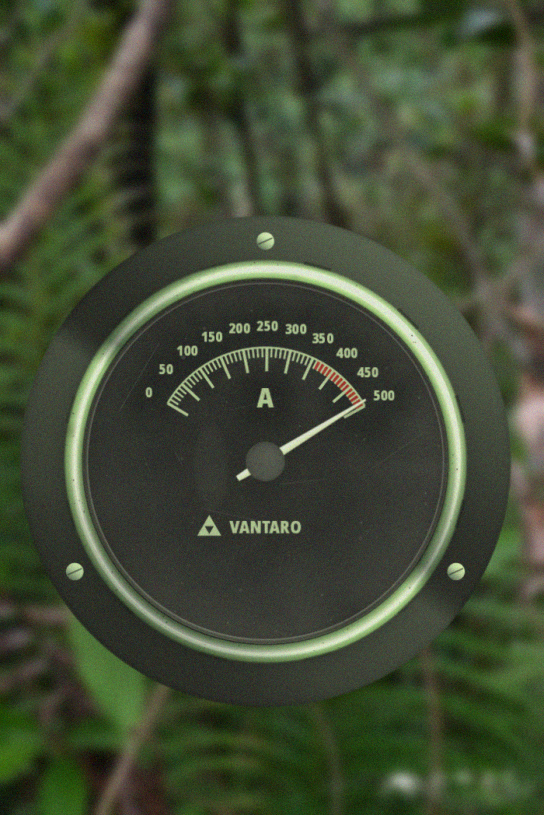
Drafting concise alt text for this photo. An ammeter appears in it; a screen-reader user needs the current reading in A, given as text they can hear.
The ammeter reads 490 A
